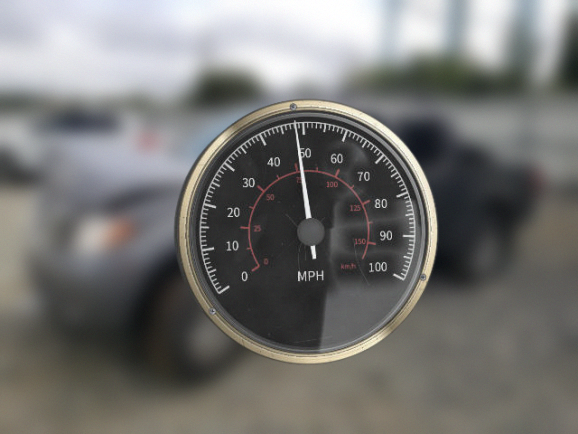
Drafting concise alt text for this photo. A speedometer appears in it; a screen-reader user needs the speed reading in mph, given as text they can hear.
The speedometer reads 48 mph
